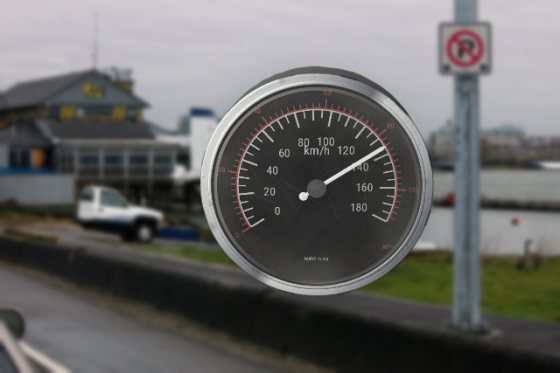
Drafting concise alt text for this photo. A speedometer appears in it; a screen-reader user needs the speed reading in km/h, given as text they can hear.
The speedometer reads 135 km/h
